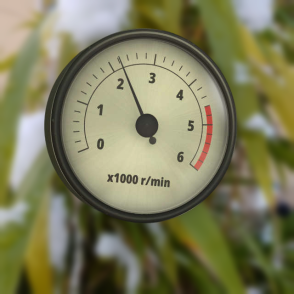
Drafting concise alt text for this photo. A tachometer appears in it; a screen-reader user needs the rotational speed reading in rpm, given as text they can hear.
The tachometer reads 2200 rpm
